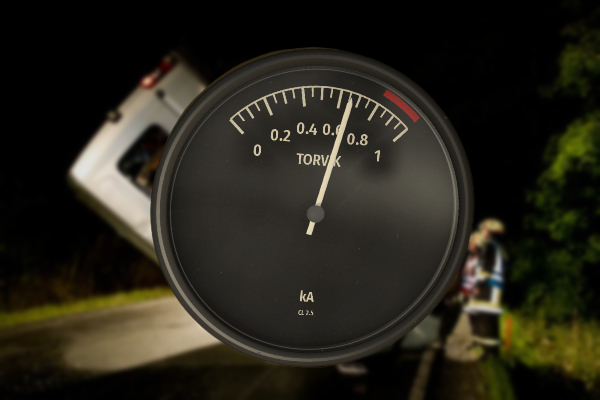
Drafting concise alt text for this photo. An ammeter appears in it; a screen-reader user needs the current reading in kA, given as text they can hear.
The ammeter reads 0.65 kA
